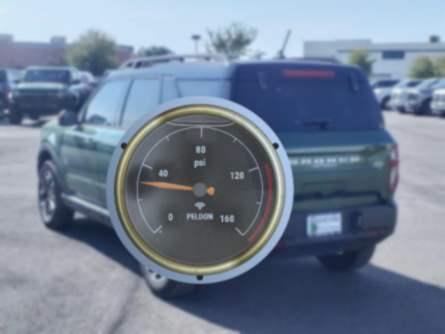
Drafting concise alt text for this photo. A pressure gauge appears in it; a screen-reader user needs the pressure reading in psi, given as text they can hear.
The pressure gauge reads 30 psi
